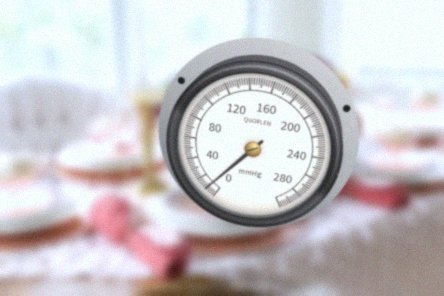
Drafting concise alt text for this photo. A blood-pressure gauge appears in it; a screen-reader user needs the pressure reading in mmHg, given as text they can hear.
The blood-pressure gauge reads 10 mmHg
